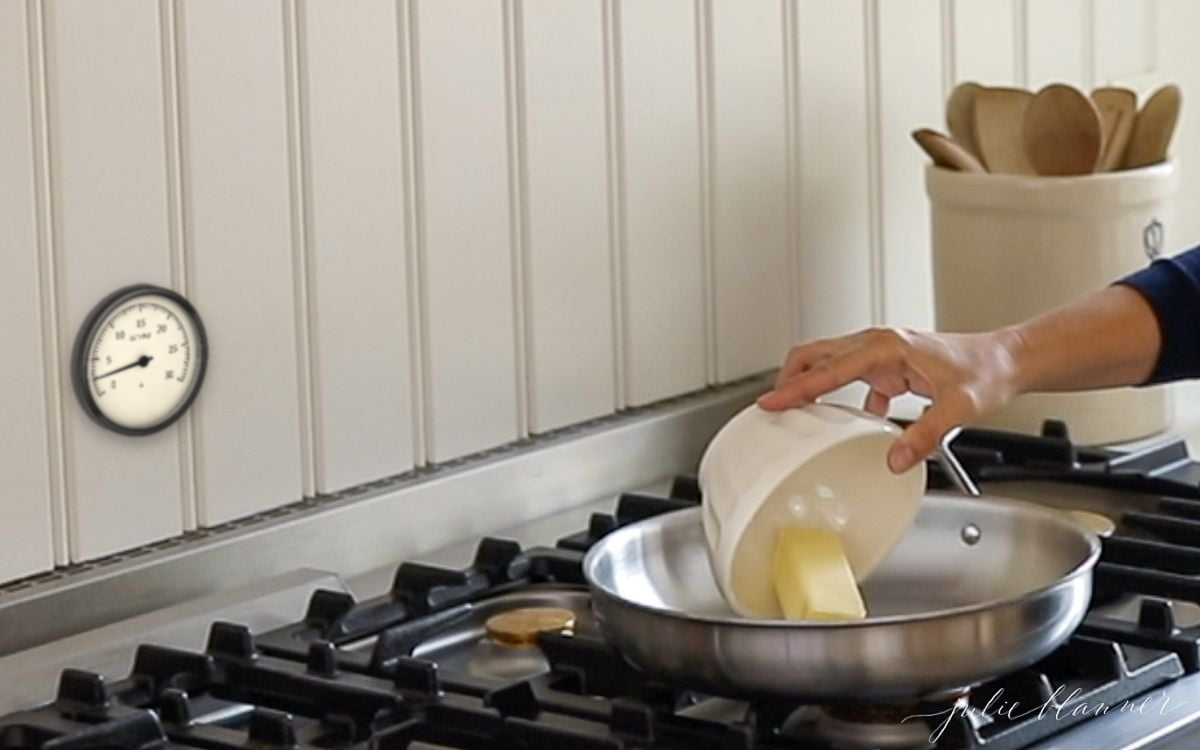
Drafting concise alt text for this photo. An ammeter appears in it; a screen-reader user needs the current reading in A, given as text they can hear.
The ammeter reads 2.5 A
